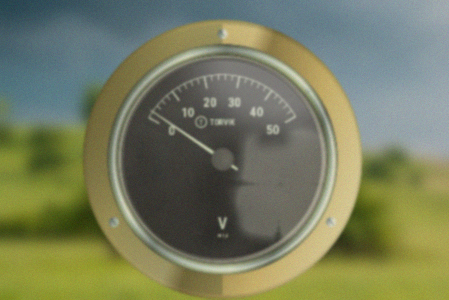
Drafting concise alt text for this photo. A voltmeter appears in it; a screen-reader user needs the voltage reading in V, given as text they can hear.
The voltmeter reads 2 V
